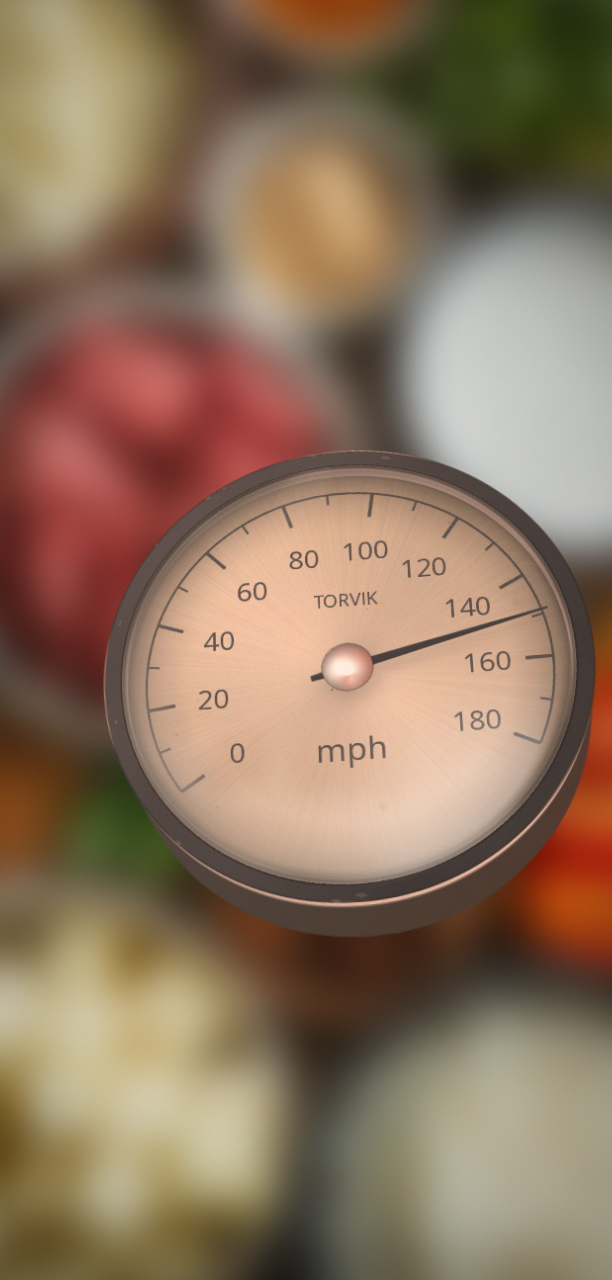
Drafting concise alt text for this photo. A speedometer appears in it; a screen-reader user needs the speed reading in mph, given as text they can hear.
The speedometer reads 150 mph
